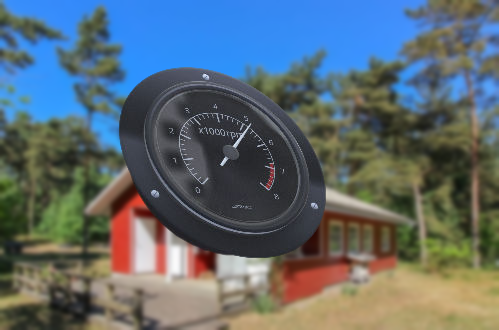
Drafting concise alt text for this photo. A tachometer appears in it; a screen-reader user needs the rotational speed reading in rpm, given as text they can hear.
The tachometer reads 5200 rpm
